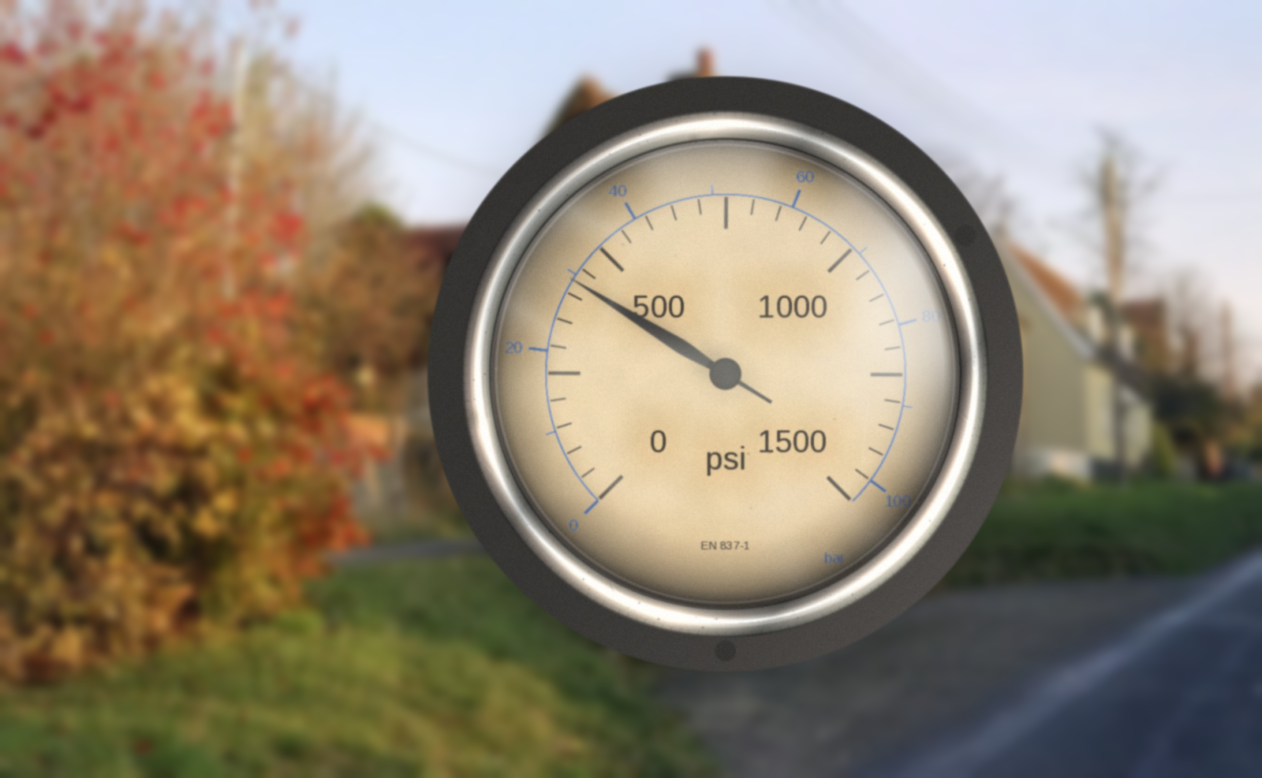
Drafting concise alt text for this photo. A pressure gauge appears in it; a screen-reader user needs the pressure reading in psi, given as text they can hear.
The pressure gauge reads 425 psi
